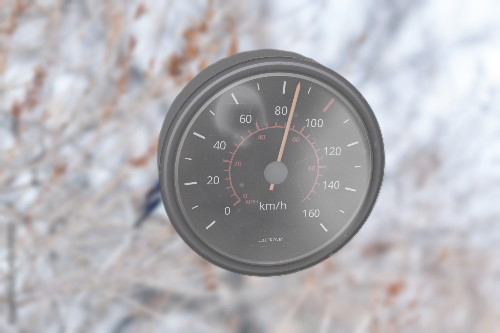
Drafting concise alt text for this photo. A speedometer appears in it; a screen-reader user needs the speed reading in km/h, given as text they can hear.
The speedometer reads 85 km/h
